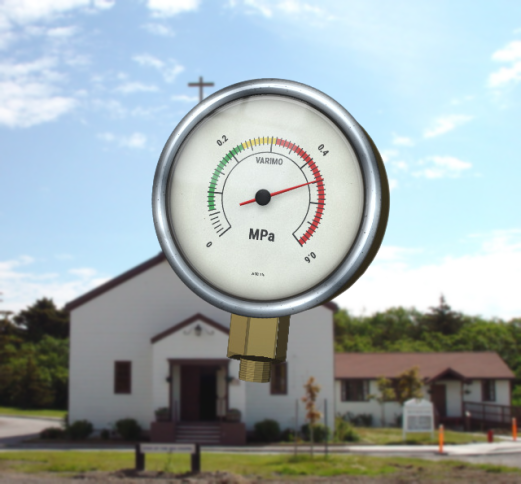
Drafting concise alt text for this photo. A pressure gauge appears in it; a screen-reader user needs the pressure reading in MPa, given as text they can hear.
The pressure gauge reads 0.45 MPa
